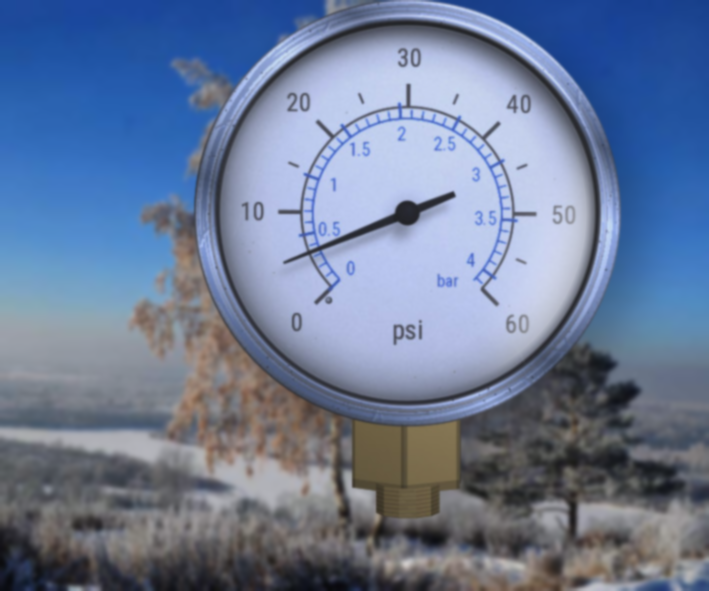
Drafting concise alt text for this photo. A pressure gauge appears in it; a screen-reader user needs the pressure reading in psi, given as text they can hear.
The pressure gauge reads 5 psi
